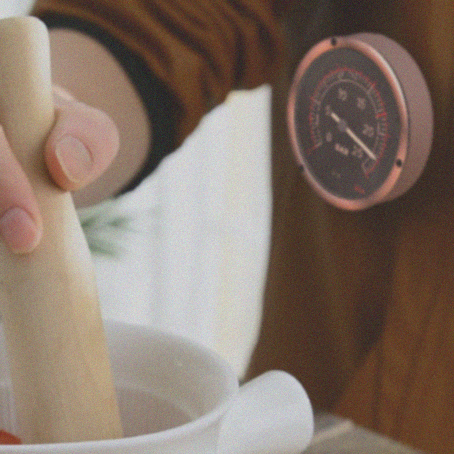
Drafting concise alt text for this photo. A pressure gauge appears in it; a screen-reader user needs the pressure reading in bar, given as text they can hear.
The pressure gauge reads 22.5 bar
